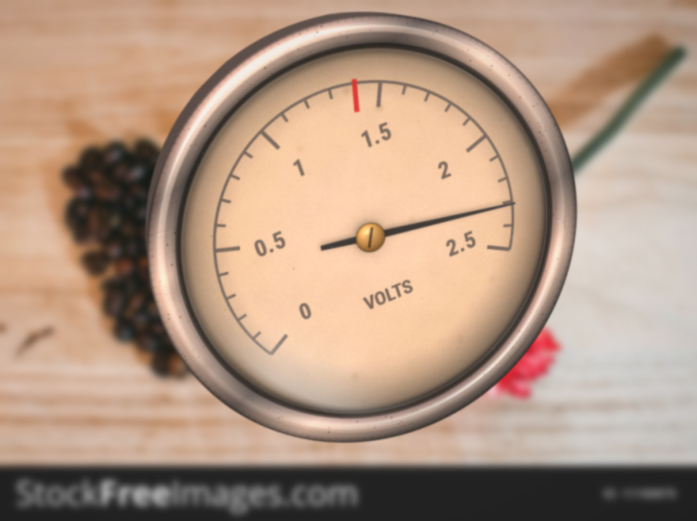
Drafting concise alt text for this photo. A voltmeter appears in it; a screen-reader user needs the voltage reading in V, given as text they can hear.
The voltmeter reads 2.3 V
